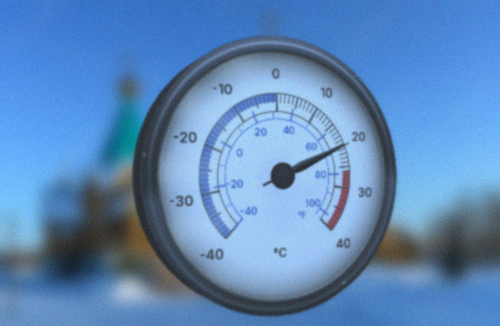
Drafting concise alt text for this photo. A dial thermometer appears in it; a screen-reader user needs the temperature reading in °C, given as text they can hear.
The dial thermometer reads 20 °C
